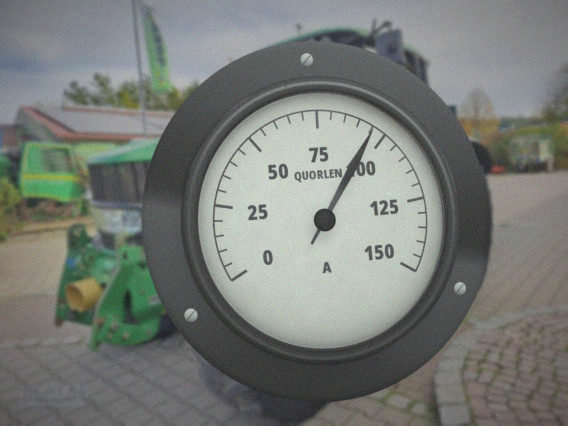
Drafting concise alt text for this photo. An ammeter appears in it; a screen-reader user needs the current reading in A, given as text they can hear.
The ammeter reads 95 A
